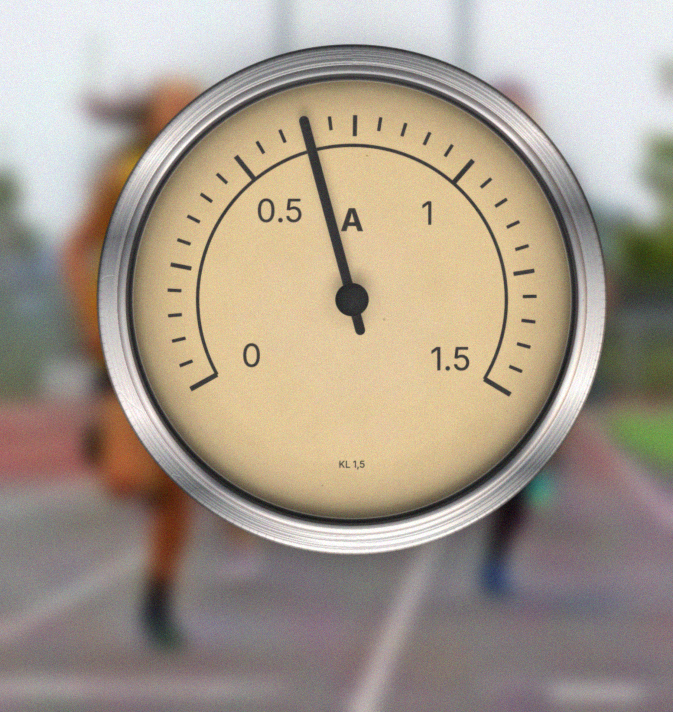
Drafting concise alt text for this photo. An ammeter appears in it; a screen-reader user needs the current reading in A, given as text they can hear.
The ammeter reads 0.65 A
